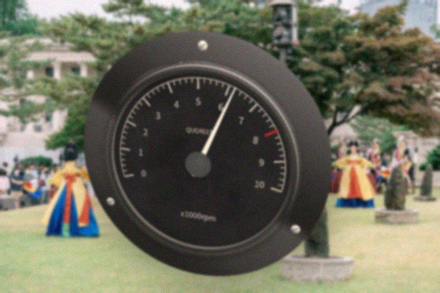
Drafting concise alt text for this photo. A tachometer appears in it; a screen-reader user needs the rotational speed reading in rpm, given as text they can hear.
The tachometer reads 6200 rpm
